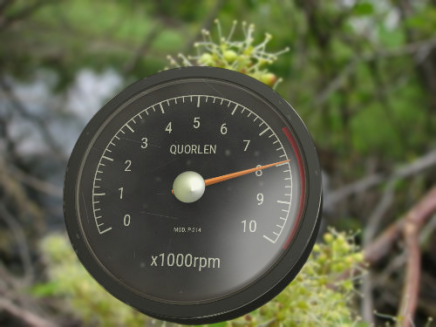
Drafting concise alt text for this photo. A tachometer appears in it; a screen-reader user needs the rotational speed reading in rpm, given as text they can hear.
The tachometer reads 8000 rpm
